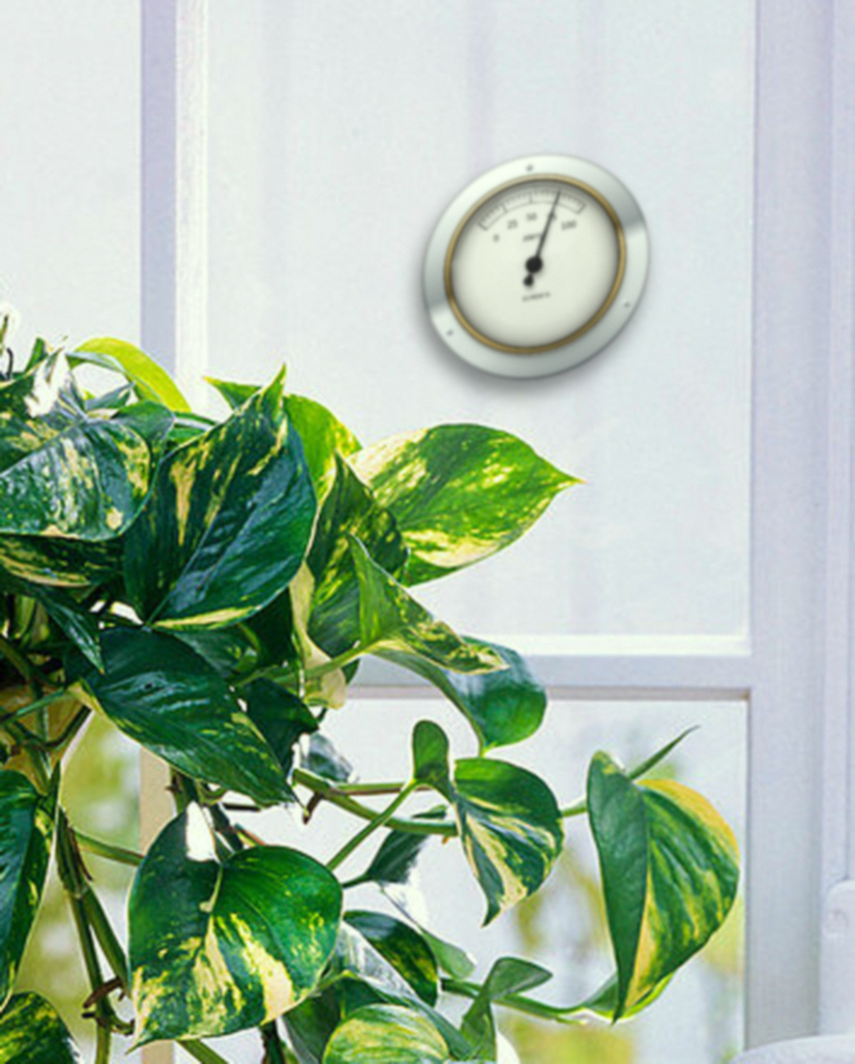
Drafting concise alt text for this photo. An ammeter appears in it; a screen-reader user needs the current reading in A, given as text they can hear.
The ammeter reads 75 A
